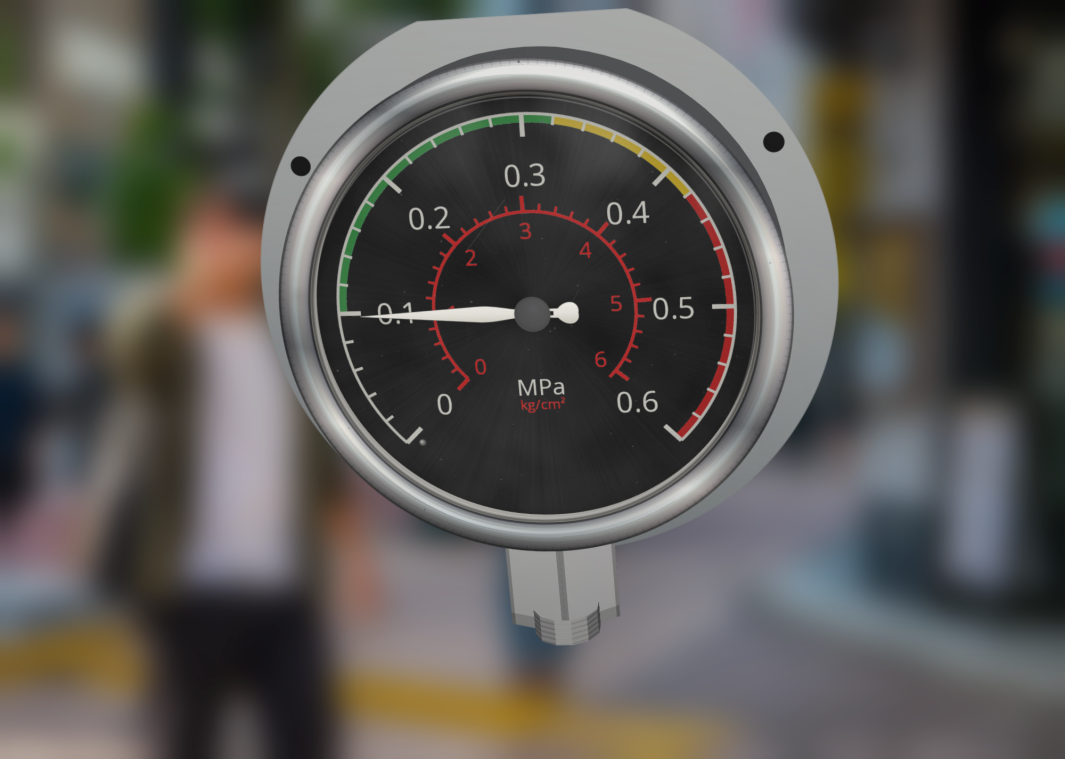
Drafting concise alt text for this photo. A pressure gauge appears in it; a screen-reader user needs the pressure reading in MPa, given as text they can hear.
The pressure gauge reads 0.1 MPa
